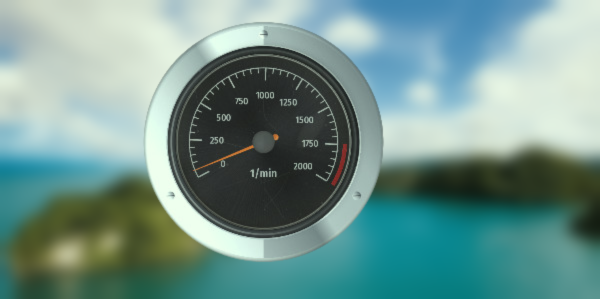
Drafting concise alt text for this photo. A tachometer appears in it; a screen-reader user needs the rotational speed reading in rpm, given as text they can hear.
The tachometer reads 50 rpm
